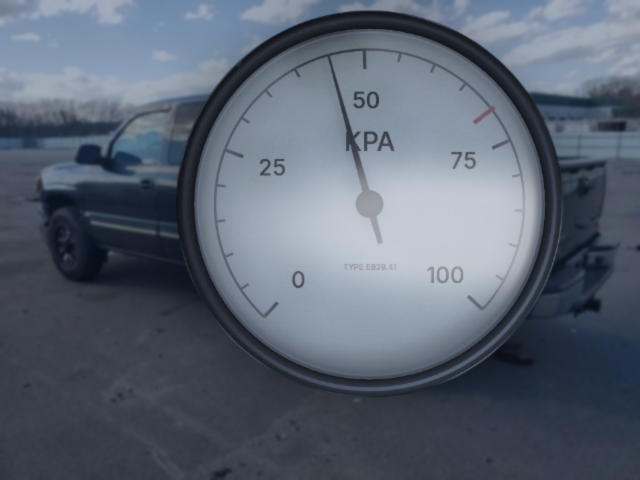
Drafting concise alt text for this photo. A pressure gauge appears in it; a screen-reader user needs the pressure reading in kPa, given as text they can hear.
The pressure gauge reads 45 kPa
